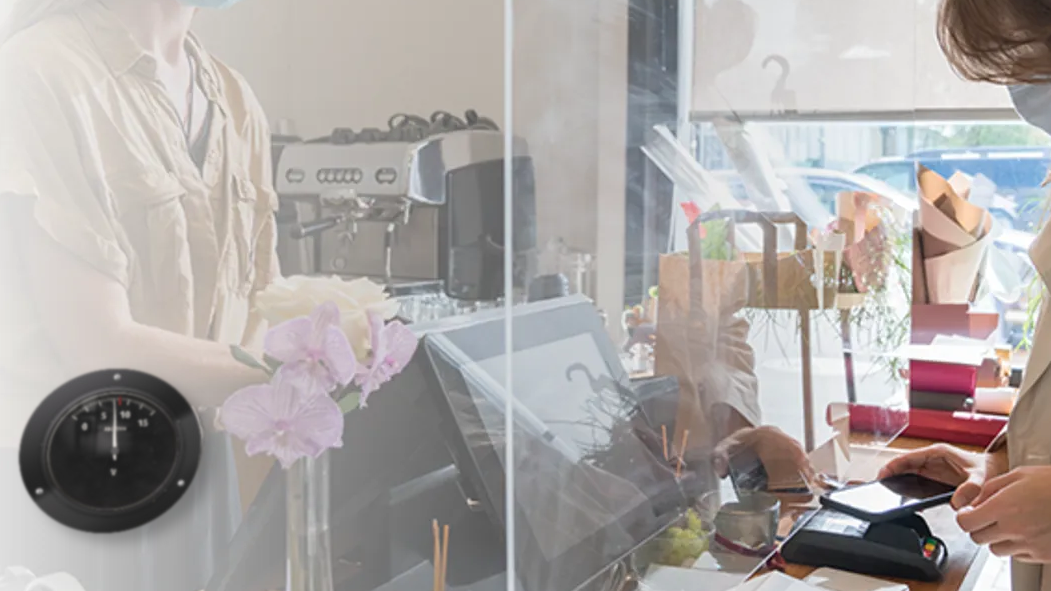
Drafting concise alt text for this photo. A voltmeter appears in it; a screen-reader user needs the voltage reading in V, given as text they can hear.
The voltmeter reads 7.5 V
